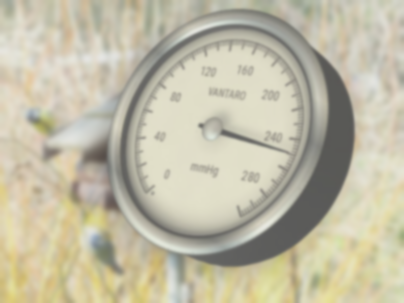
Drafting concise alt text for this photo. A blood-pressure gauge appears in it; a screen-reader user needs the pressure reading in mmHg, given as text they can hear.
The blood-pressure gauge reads 250 mmHg
